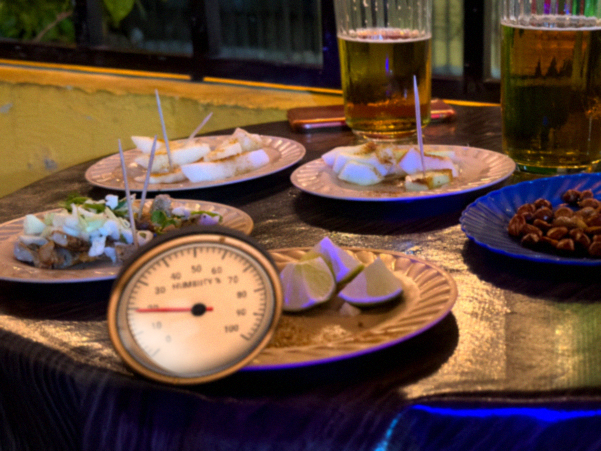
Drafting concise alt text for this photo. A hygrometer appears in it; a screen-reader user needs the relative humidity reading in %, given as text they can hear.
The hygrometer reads 20 %
